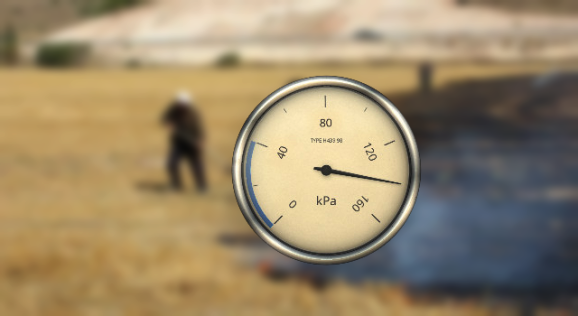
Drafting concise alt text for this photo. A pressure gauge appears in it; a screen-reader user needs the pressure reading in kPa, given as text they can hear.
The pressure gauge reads 140 kPa
